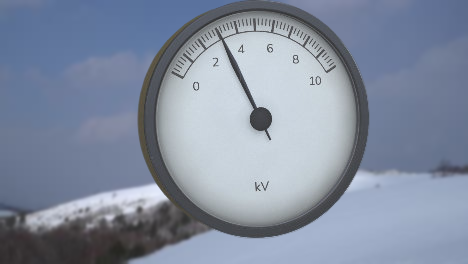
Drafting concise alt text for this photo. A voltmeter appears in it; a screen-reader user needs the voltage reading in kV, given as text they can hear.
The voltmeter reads 3 kV
